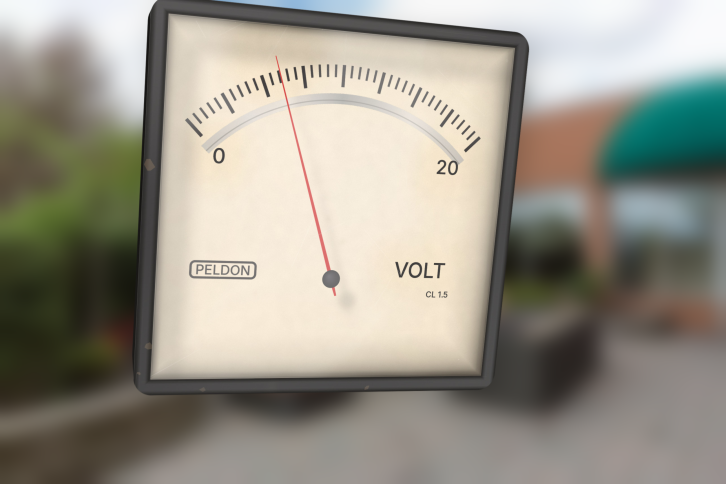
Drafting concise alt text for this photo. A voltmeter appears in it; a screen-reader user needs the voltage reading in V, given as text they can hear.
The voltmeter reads 6 V
